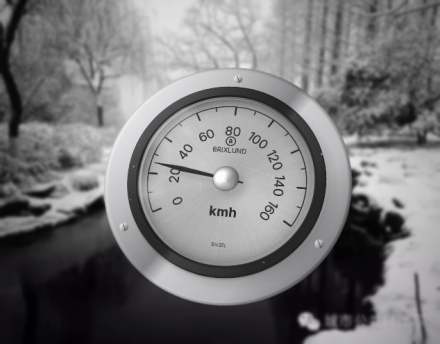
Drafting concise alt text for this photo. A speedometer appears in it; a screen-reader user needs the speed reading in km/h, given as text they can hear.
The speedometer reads 25 km/h
